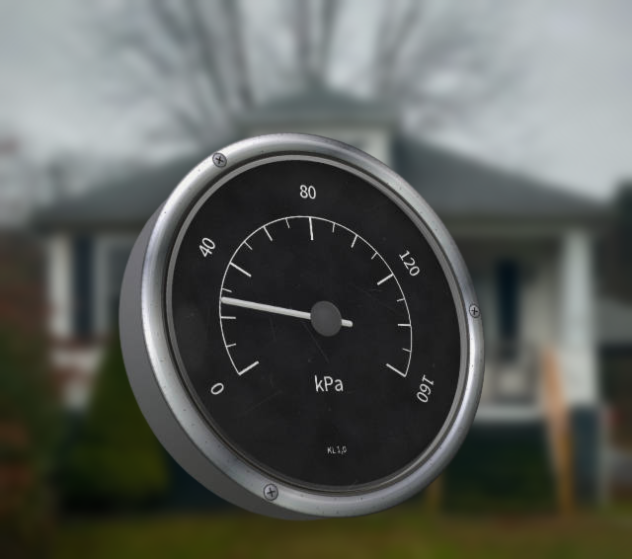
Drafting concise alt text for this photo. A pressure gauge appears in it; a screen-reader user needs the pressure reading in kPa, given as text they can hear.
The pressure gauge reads 25 kPa
